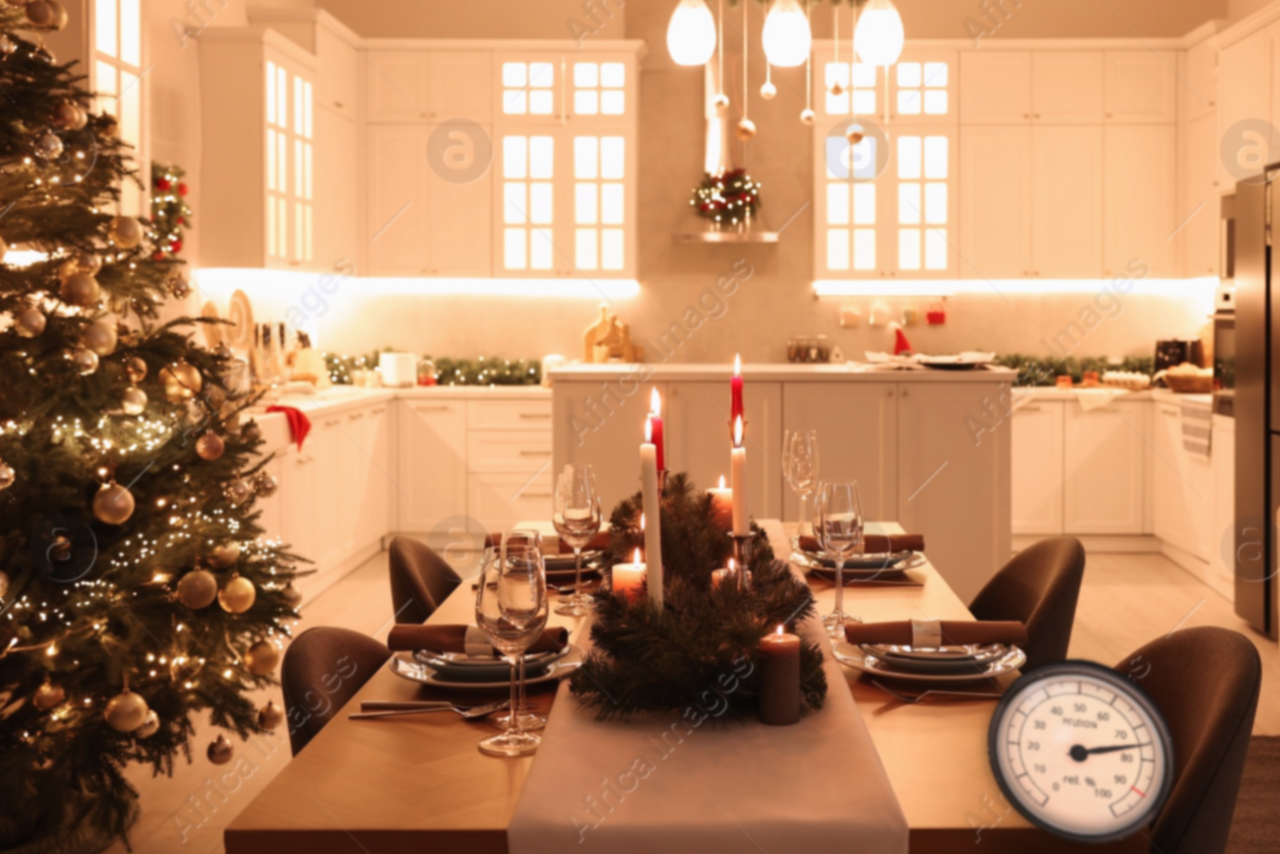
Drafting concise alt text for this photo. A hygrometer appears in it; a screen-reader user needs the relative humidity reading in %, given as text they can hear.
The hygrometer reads 75 %
